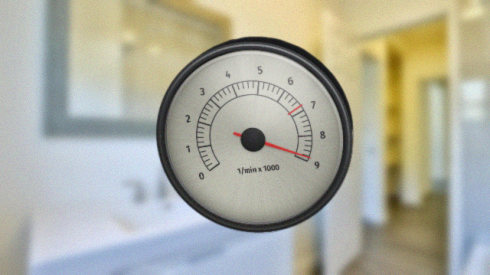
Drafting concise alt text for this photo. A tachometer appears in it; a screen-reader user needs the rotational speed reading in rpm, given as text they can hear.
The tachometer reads 8800 rpm
